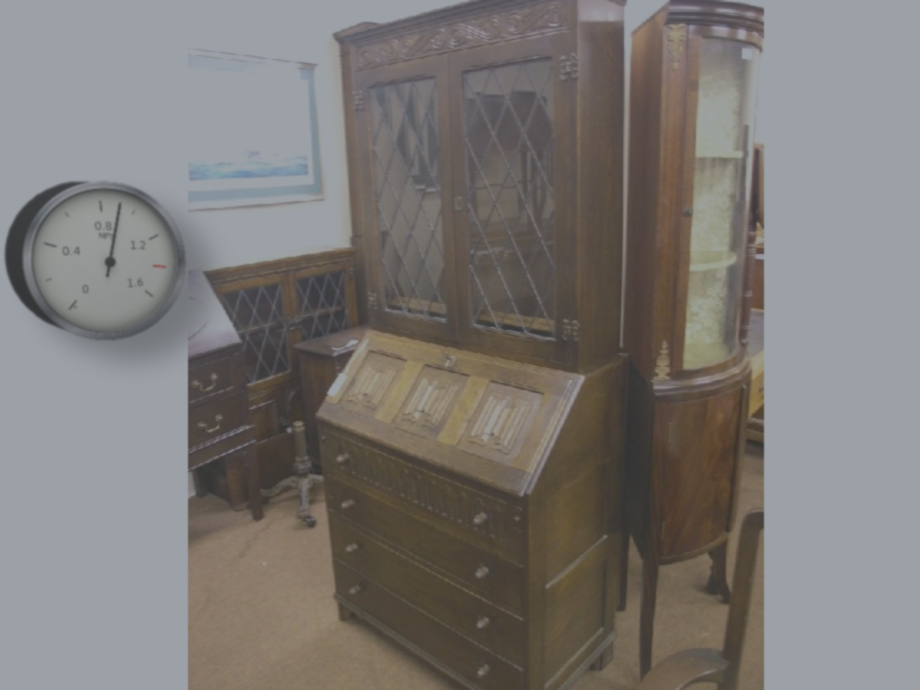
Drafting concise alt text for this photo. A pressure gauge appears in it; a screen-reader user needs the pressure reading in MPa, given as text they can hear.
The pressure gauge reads 0.9 MPa
